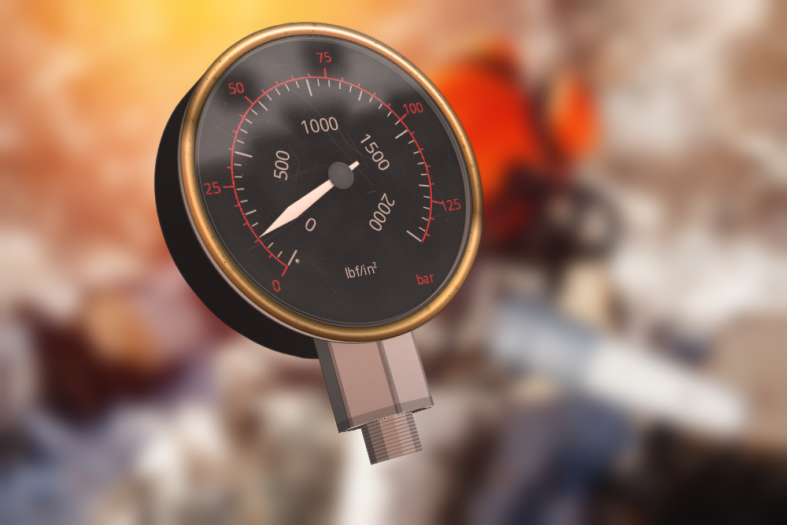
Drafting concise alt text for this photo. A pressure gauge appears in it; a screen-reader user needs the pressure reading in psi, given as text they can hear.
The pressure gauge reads 150 psi
